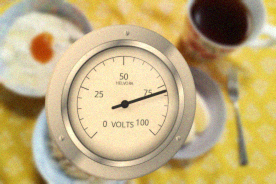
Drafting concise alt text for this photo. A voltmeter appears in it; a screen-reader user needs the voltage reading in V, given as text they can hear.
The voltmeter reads 77.5 V
